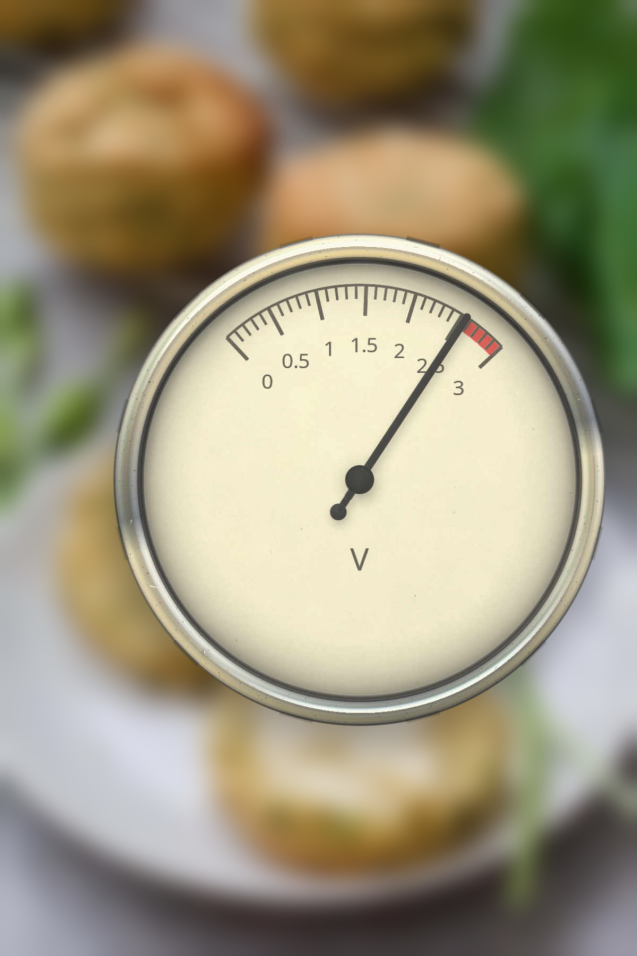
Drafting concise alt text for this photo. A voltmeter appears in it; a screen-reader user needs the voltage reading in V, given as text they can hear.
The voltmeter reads 2.55 V
